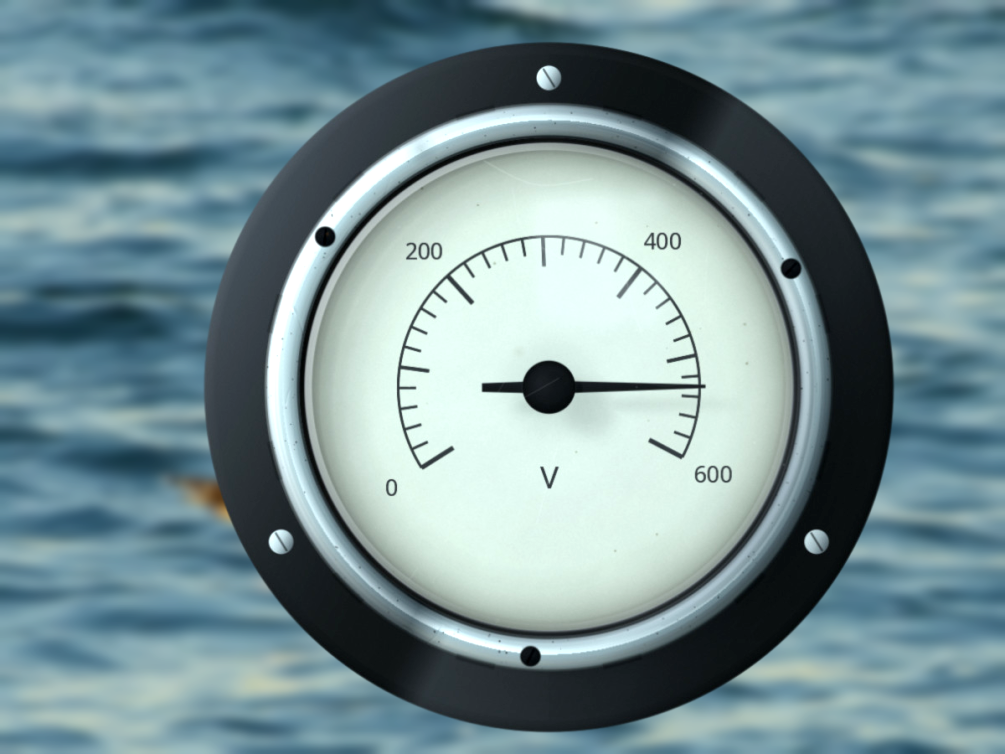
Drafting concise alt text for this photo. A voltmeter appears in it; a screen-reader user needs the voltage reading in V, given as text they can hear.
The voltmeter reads 530 V
